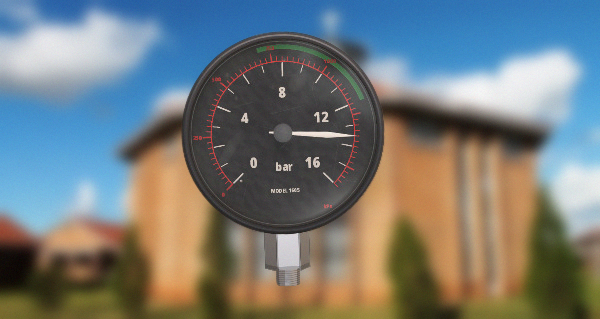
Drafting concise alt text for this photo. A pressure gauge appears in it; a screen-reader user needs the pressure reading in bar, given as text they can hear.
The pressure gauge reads 13.5 bar
